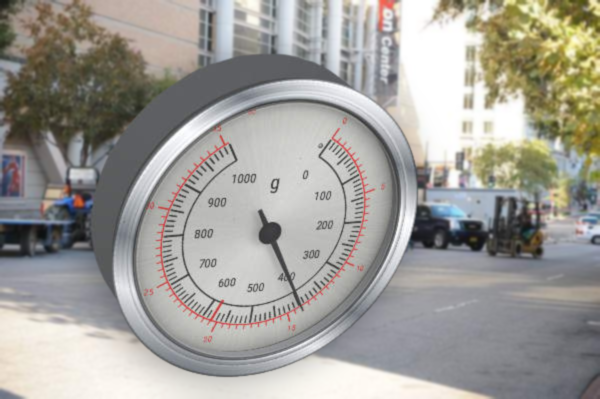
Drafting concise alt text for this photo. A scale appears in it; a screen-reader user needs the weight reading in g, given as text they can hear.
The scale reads 400 g
